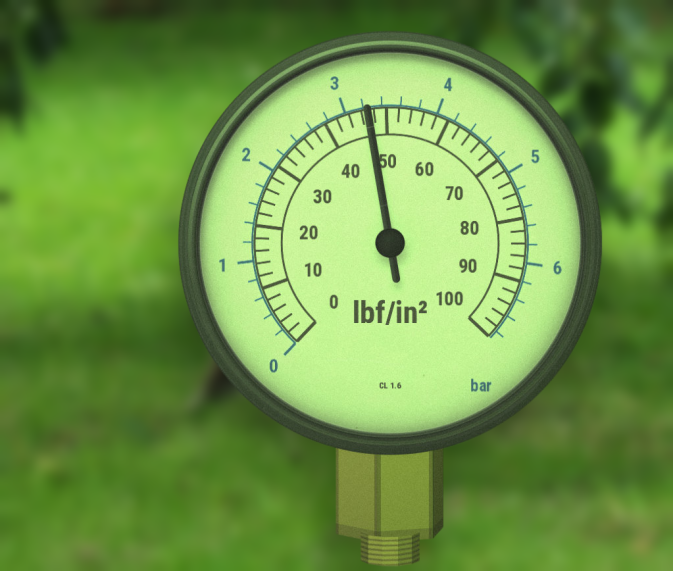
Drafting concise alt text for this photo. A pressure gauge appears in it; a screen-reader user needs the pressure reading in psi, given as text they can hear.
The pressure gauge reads 47 psi
